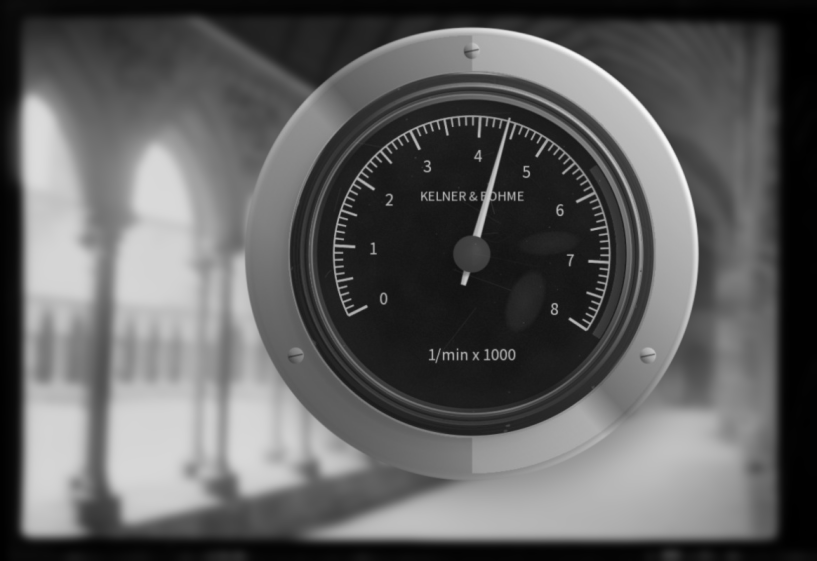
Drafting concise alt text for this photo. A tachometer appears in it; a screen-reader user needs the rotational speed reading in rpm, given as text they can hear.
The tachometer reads 4400 rpm
